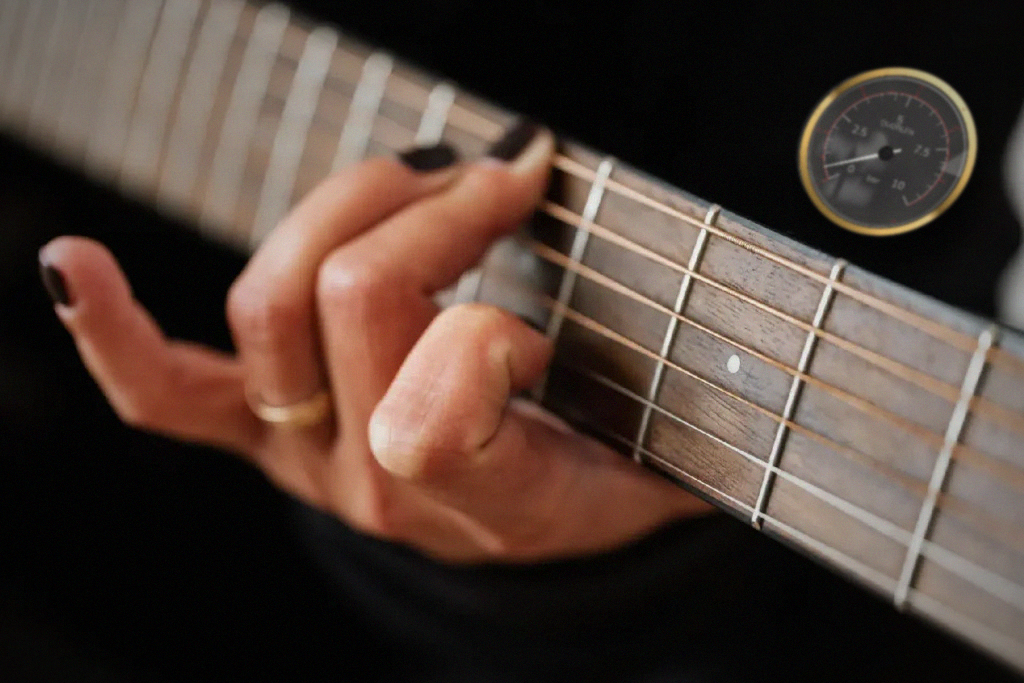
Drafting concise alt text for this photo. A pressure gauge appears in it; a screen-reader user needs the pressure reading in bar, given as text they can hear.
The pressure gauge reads 0.5 bar
